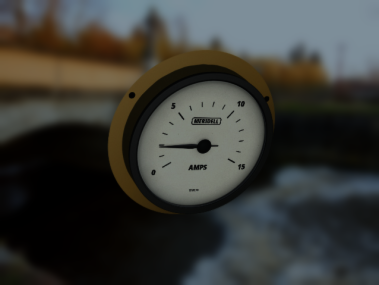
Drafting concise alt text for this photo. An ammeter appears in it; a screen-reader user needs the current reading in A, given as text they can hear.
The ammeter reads 2 A
